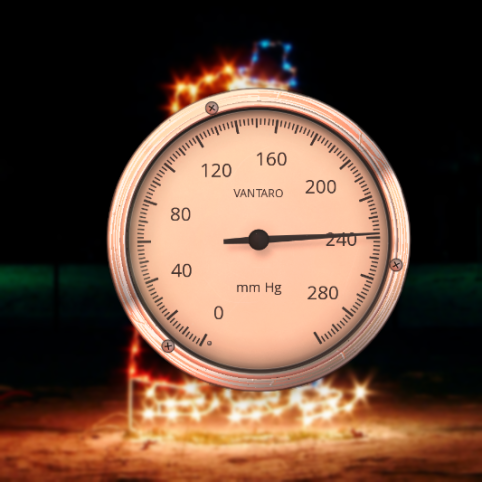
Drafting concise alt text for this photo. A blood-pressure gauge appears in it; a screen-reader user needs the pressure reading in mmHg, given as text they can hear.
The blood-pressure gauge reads 238 mmHg
